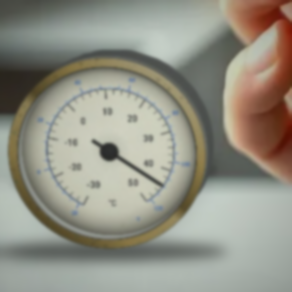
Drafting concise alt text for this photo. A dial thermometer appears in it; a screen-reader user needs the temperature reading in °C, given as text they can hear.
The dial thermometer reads 44 °C
